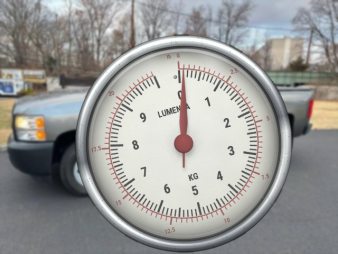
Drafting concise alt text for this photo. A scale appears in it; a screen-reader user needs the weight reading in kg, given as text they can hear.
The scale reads 0.1 kg
